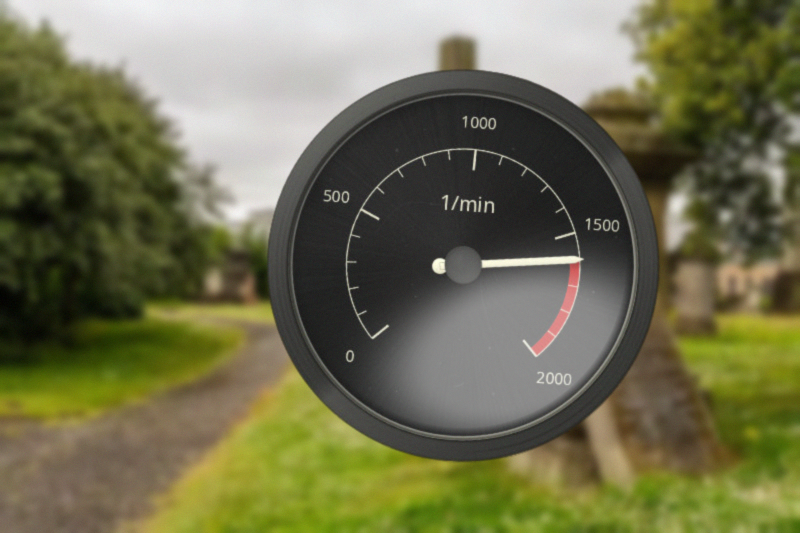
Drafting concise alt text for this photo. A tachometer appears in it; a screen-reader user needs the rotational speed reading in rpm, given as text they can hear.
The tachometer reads 1600 rpm
